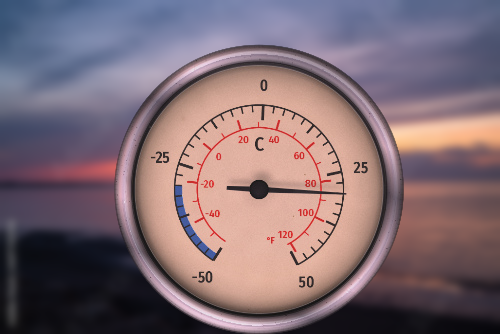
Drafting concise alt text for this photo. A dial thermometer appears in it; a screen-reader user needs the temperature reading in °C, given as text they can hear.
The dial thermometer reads 30 °C
